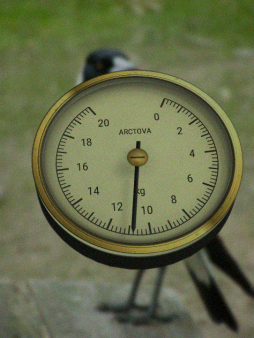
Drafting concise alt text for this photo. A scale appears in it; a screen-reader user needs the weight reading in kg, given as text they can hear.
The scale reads 10.8 kg
